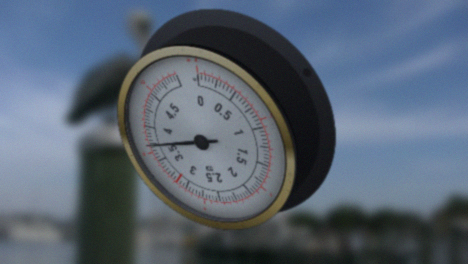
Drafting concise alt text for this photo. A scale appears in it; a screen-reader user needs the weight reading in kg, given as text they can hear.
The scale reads 3.75 kg
